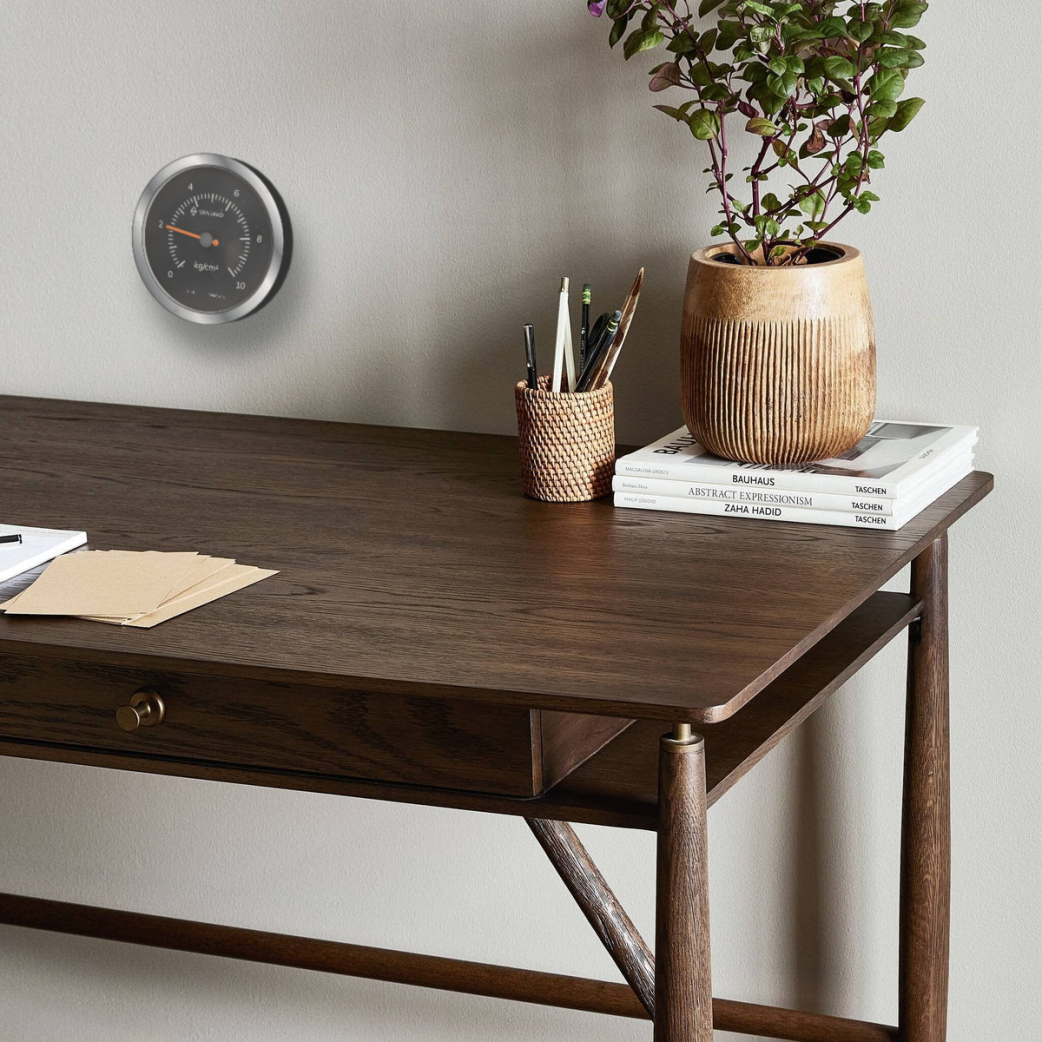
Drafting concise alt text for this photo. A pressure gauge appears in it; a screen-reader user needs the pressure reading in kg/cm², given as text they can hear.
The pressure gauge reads 2 kg/cm²
